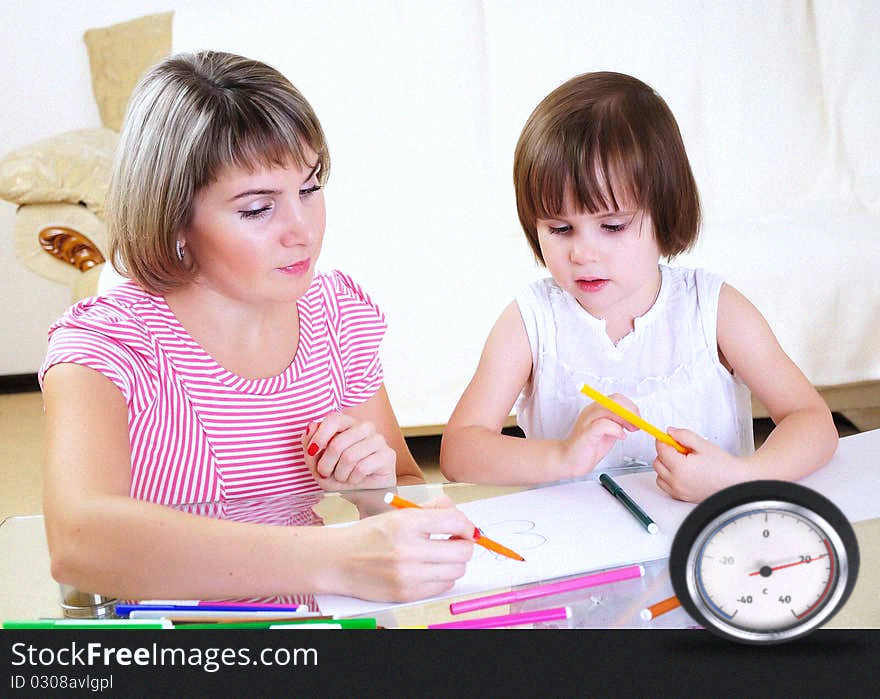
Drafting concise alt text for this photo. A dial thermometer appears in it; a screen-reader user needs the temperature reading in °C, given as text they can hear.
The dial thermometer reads 20 °C
